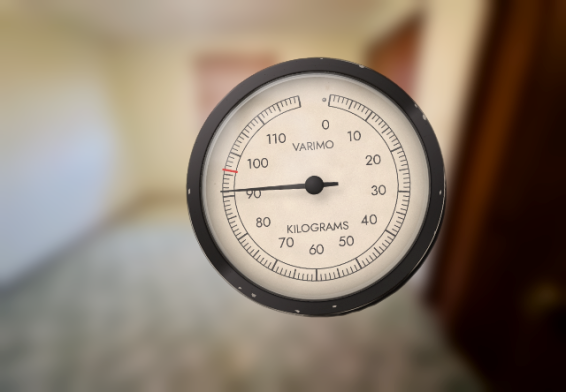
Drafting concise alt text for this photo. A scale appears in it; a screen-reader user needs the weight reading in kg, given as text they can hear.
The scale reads 91 kg
